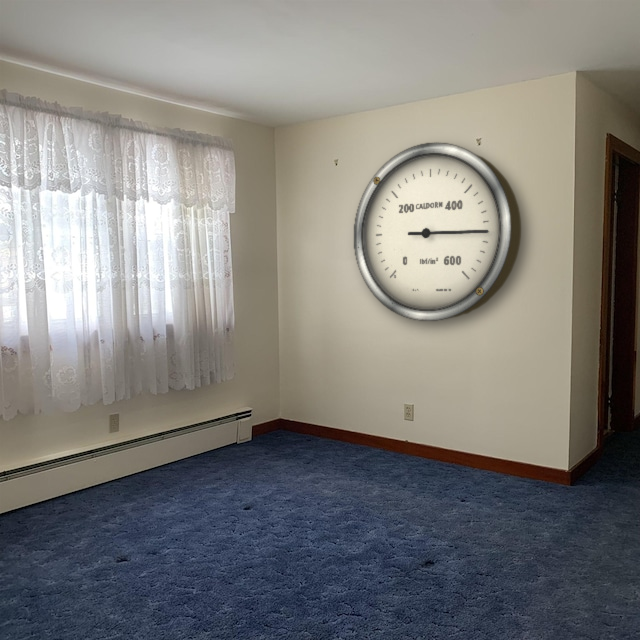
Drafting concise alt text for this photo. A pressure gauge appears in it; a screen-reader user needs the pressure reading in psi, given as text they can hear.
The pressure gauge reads 500 psi
